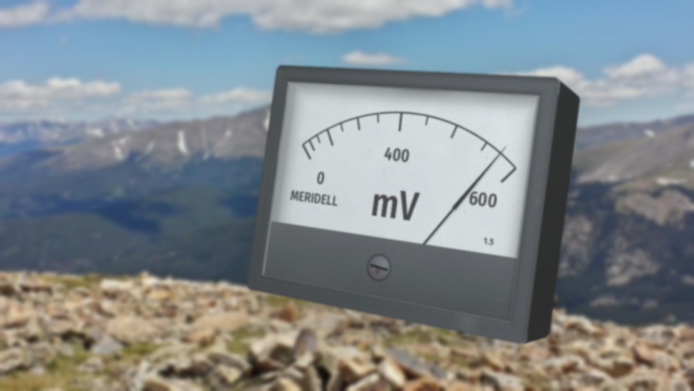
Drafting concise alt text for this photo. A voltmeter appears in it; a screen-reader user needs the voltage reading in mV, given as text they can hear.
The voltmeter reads 575 mV
